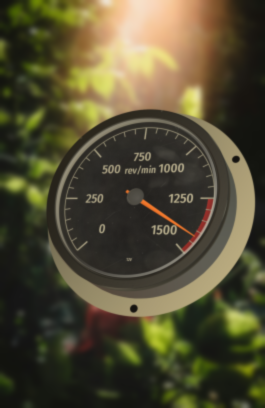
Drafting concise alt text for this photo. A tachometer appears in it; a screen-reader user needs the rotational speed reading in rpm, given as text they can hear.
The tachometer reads 1425 rpm
